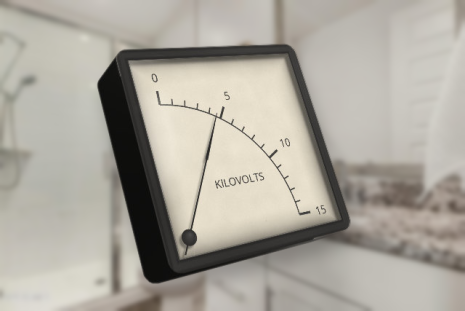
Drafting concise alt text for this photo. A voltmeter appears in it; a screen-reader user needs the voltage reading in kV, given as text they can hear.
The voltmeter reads 4.5 kV
